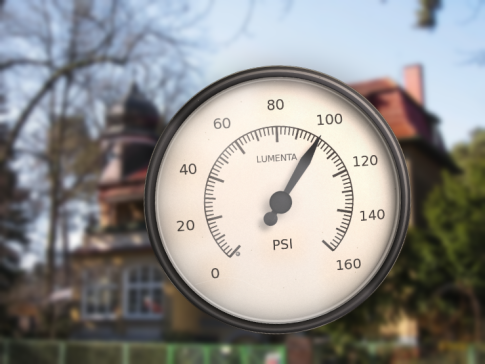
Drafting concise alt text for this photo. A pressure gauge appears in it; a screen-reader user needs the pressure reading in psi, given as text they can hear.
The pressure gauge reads 100 psi
